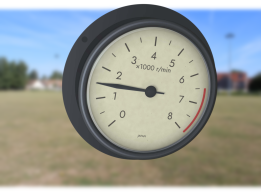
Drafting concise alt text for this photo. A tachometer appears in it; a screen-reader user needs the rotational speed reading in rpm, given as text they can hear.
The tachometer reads 1500 rpm
